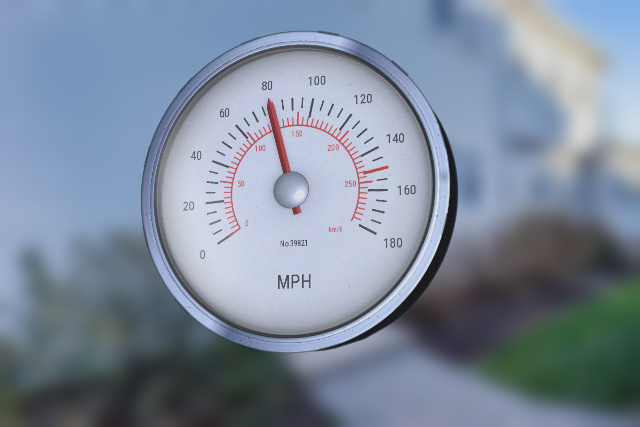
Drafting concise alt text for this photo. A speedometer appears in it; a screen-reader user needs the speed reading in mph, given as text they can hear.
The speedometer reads 80 mph
